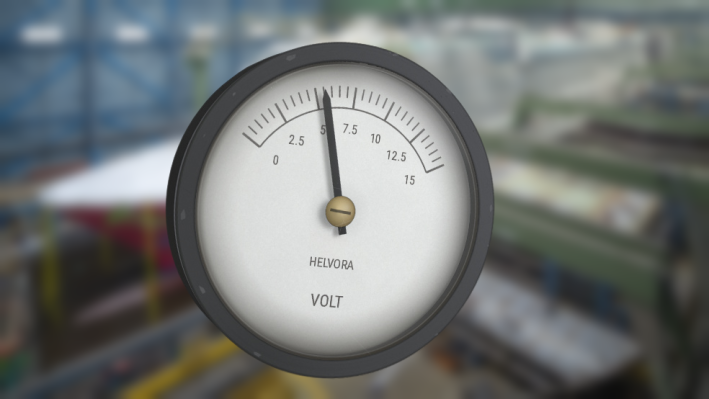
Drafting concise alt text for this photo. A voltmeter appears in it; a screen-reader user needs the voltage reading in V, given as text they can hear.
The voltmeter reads 5.5 V
